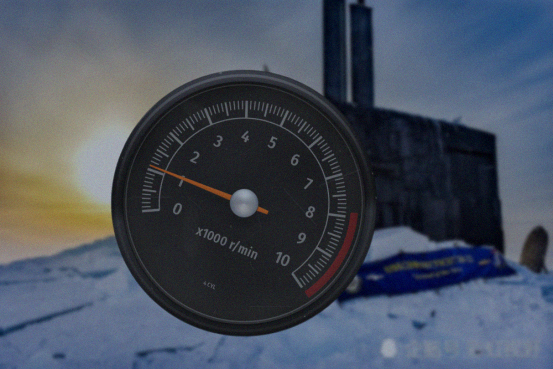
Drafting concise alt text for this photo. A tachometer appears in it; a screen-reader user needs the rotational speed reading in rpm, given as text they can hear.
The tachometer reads 1100 rpm
